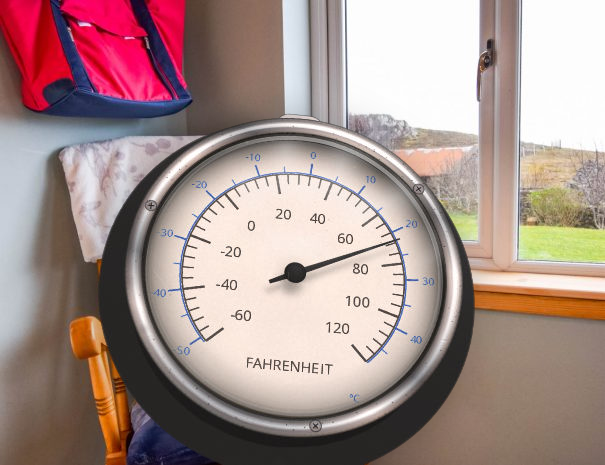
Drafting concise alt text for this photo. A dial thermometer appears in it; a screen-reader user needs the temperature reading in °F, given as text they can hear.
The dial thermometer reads 72 °F
